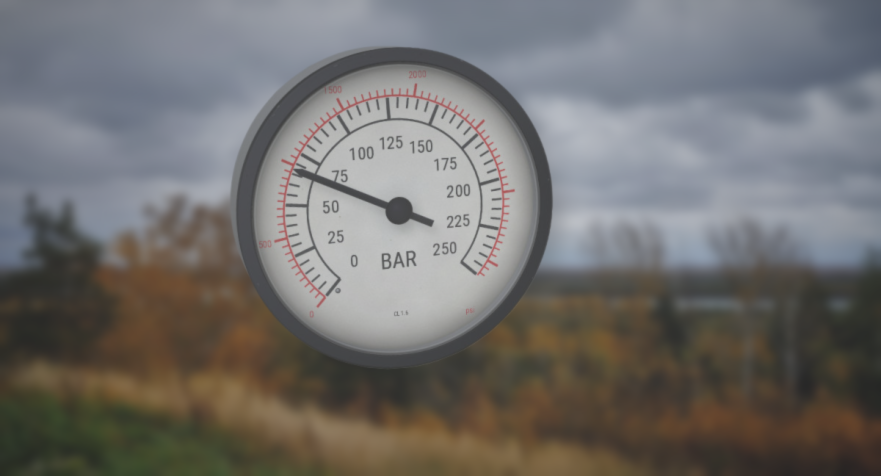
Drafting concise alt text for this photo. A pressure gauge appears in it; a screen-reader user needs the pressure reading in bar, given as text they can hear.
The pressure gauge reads 67.5 bar
